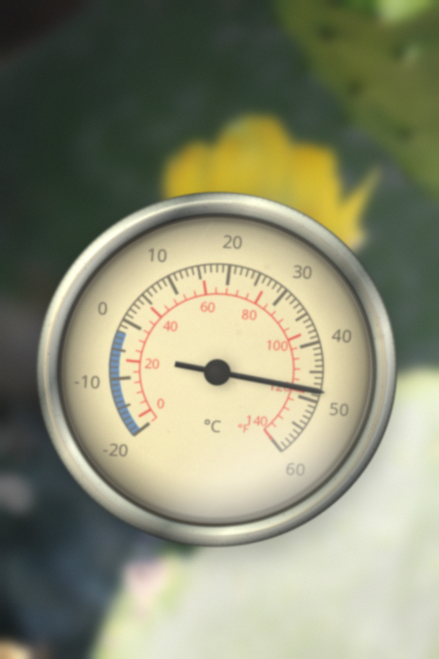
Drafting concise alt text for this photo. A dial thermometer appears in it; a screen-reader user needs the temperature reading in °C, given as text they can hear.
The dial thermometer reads 48 °C
